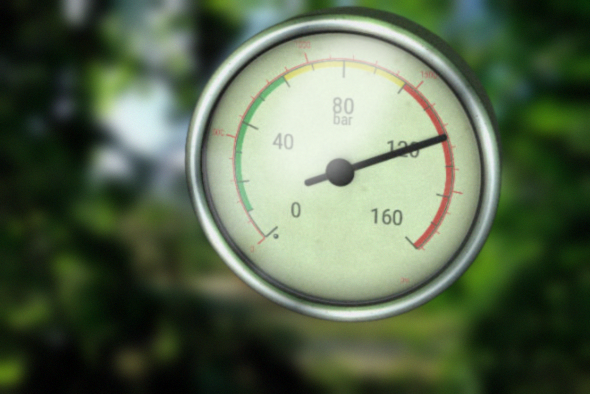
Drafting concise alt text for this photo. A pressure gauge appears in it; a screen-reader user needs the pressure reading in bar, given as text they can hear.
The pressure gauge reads 120 bar
